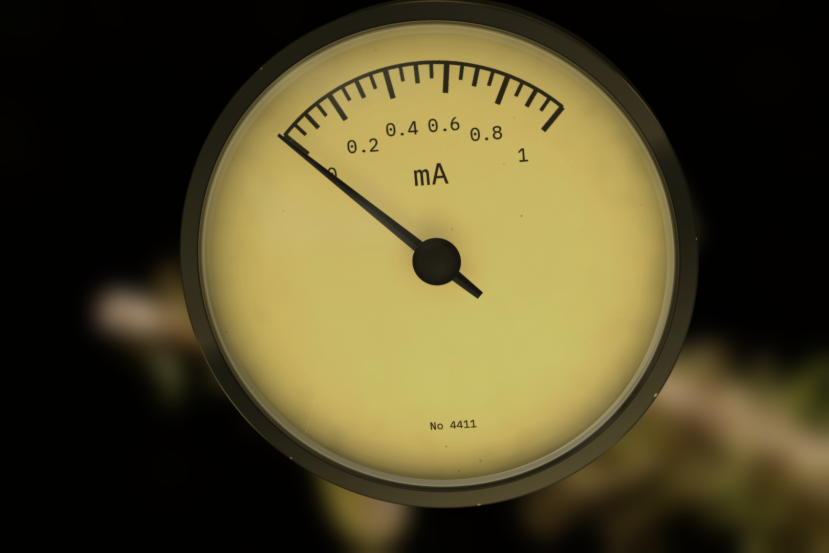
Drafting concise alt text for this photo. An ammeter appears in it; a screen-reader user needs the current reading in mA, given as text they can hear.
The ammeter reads 0 mA
